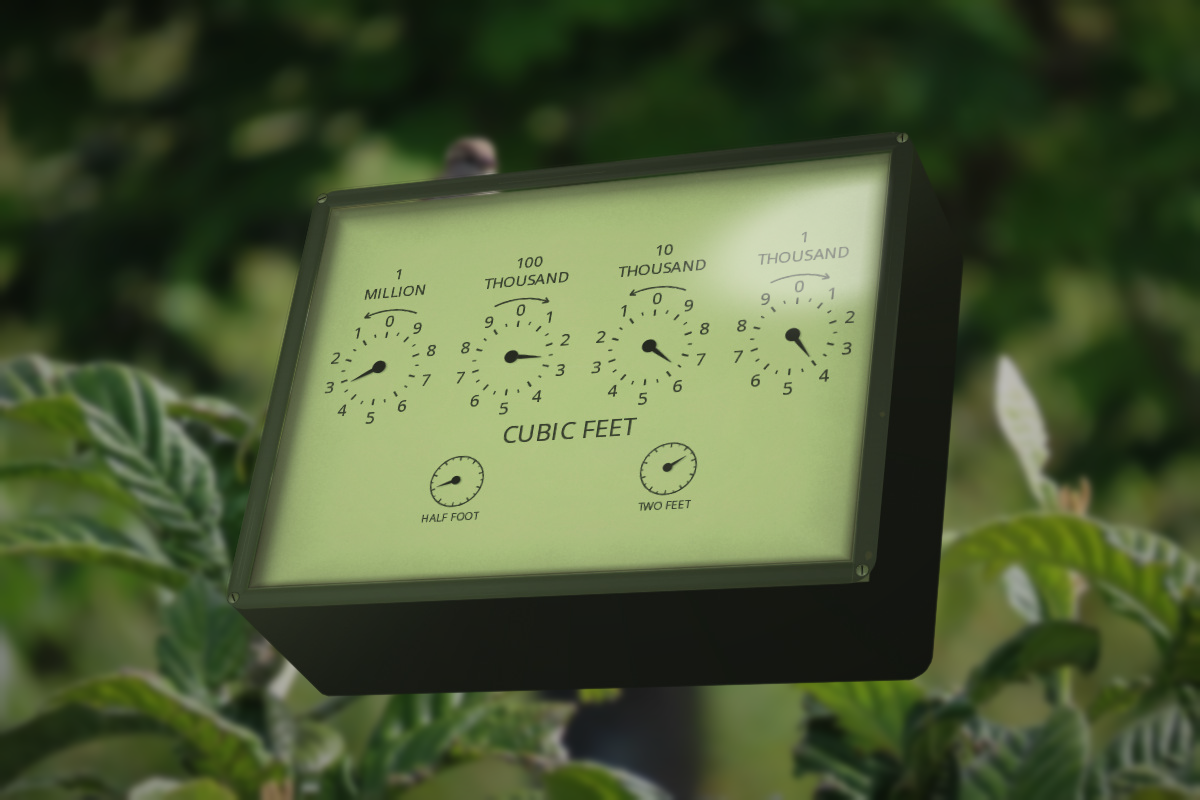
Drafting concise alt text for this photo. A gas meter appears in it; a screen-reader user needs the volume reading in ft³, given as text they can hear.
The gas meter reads 326400 ft³
